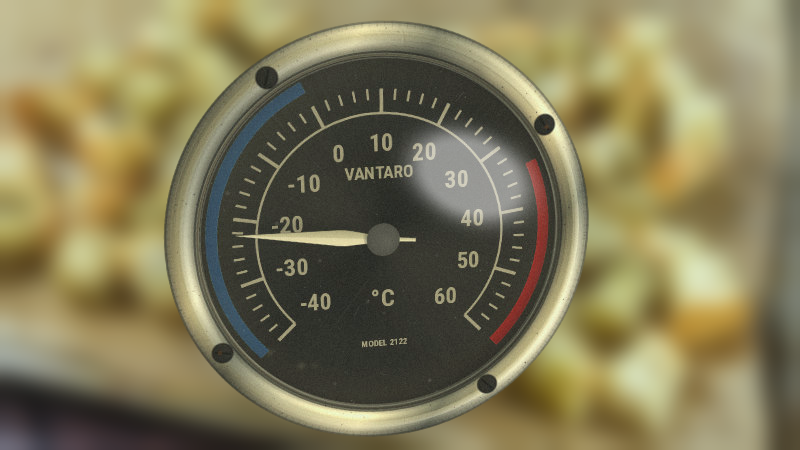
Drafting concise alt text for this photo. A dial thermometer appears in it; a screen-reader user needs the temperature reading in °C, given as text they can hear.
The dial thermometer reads -22 °C
